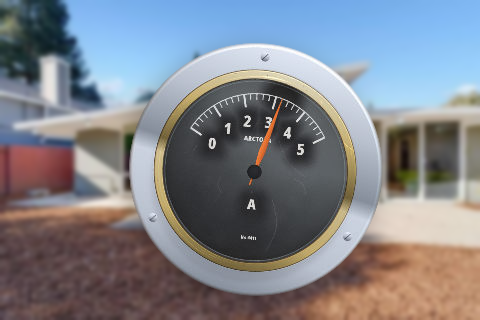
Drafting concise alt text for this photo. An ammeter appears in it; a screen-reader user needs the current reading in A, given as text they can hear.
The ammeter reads 3.2 A
